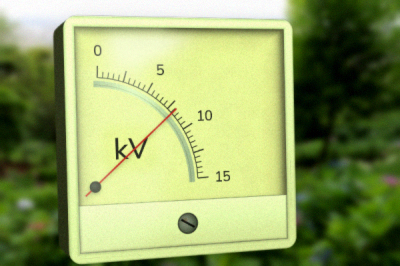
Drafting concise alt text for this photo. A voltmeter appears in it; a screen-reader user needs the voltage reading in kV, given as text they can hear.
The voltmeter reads 8 kV
